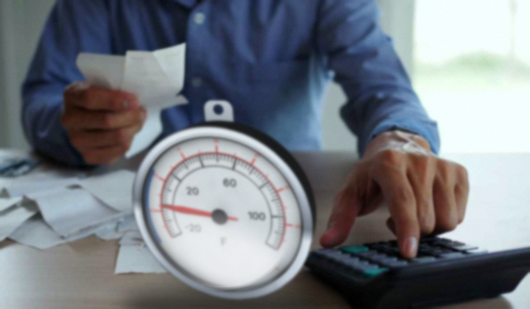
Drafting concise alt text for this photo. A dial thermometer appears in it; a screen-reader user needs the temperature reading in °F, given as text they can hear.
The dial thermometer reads 0 °F
